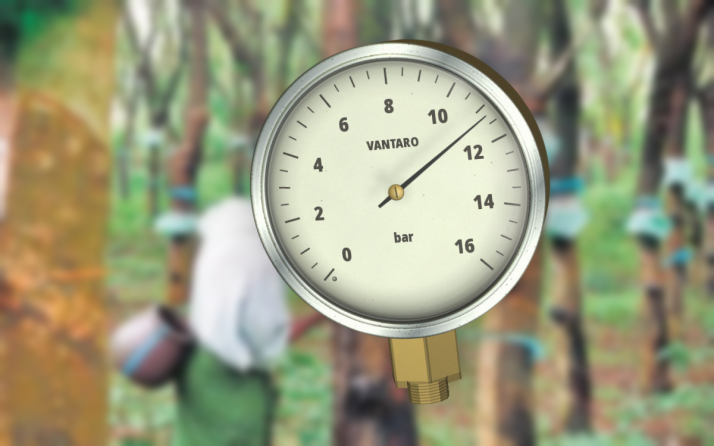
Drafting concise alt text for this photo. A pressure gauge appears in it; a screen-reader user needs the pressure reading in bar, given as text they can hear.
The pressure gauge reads 11.25 bar
